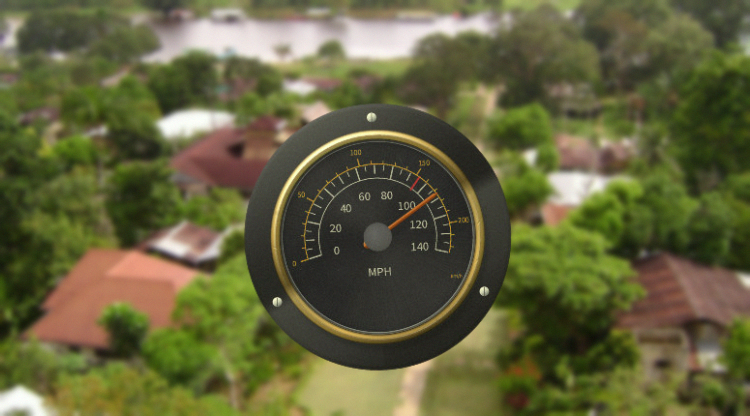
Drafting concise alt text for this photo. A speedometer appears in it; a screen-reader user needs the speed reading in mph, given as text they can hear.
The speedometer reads 107.5 mph
